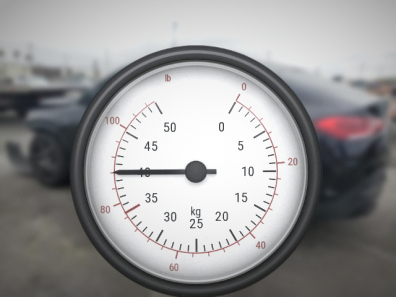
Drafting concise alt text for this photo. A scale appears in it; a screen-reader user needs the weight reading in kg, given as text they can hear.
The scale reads 40 kg
